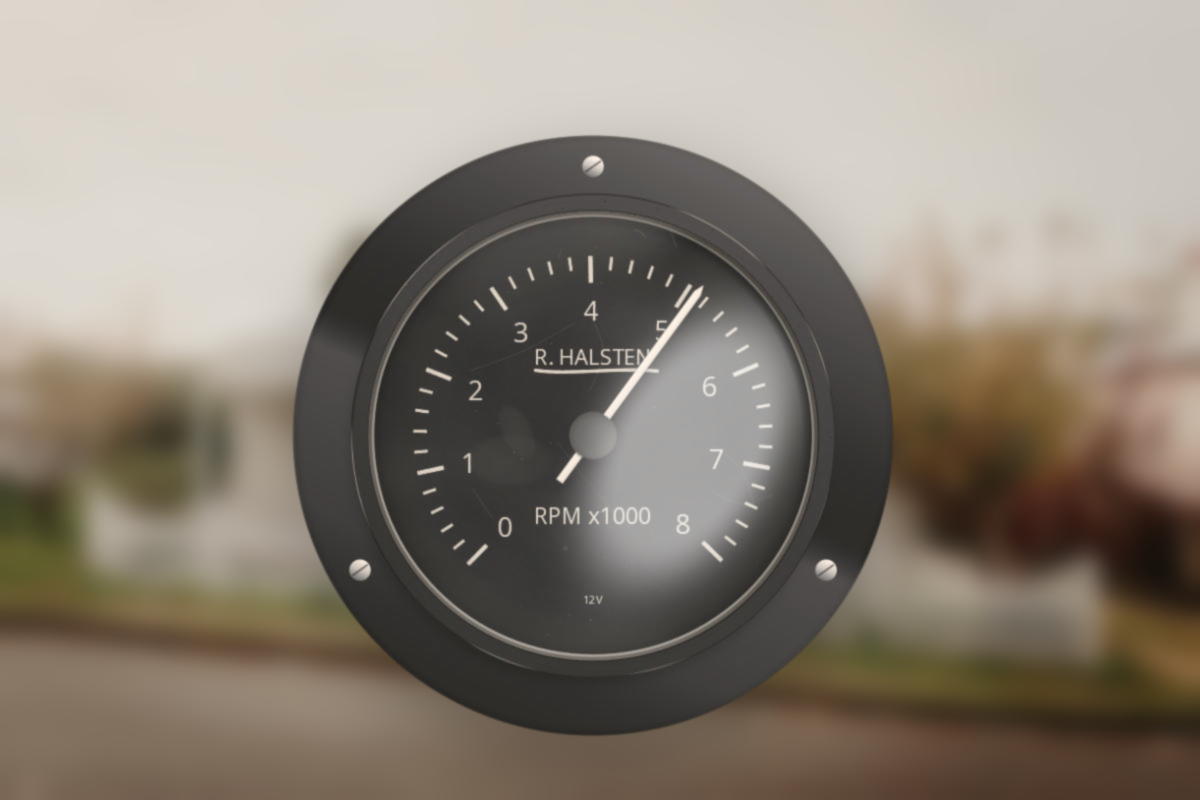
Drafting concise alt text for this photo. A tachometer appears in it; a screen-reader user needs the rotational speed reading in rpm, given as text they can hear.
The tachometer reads 5100 rpm
